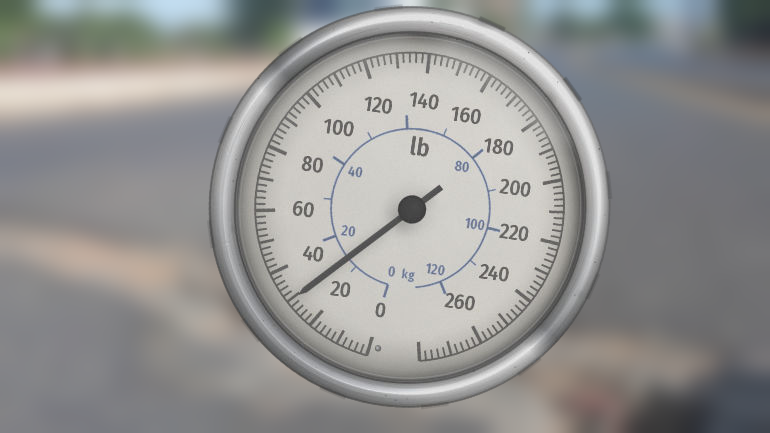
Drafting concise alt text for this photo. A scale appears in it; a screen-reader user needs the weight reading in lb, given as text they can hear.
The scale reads 30 lb
